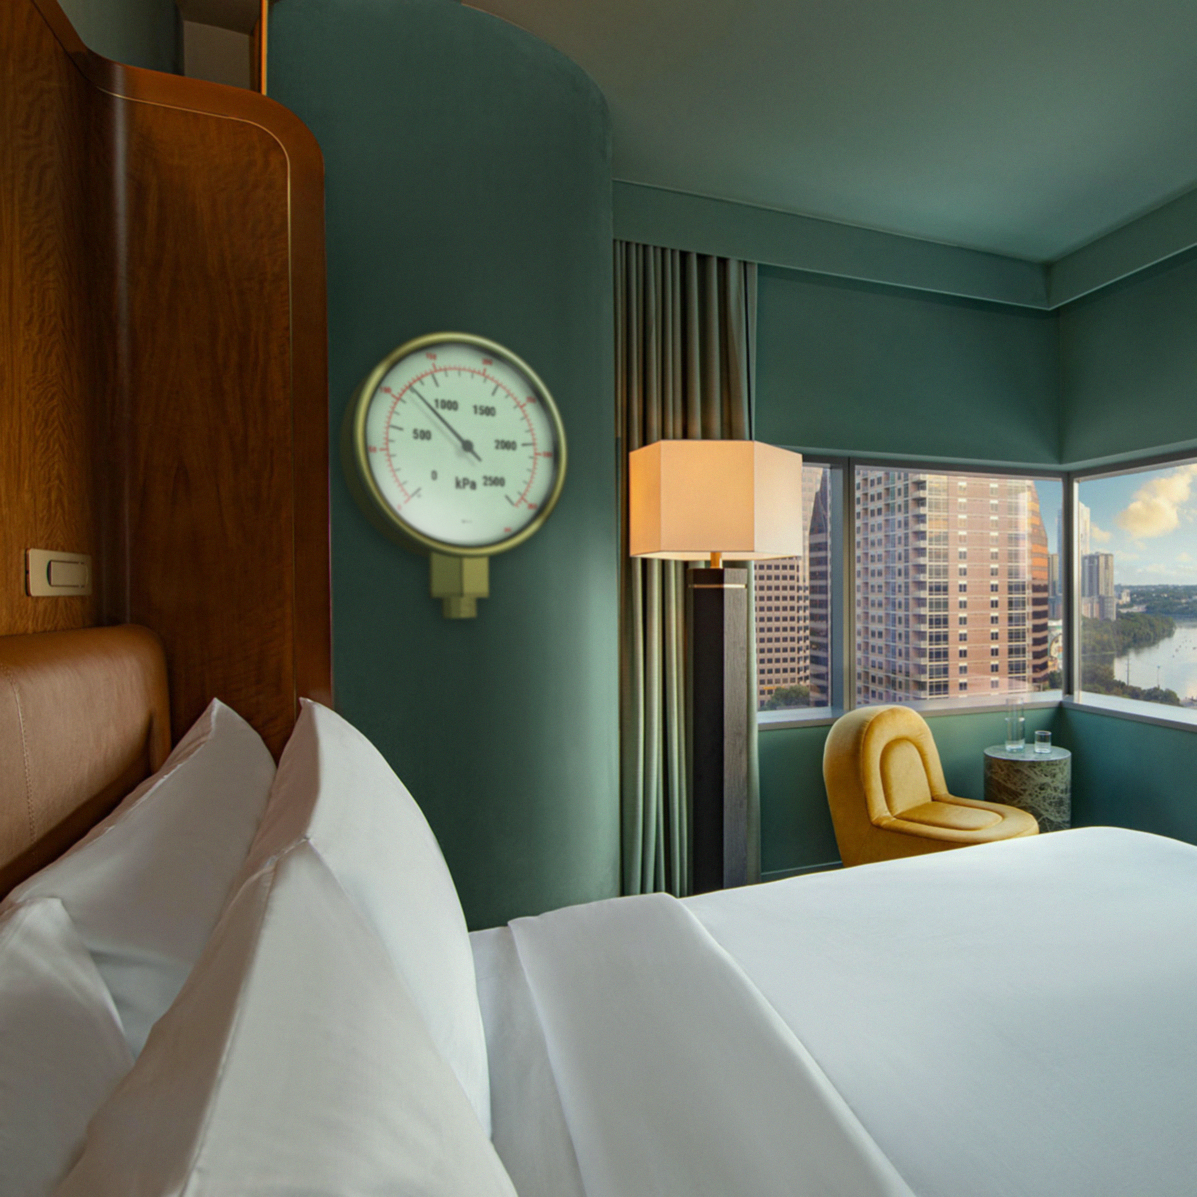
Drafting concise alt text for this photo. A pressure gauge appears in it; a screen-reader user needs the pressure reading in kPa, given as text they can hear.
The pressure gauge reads 800 kPa
